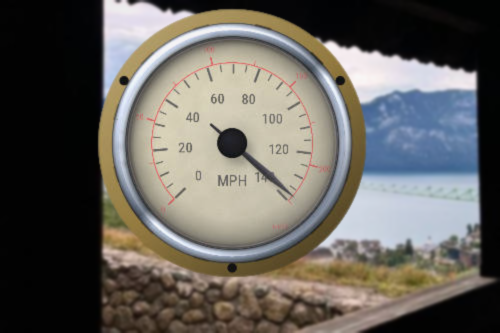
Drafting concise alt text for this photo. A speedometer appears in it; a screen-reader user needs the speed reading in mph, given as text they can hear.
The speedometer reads 137.5 mph
